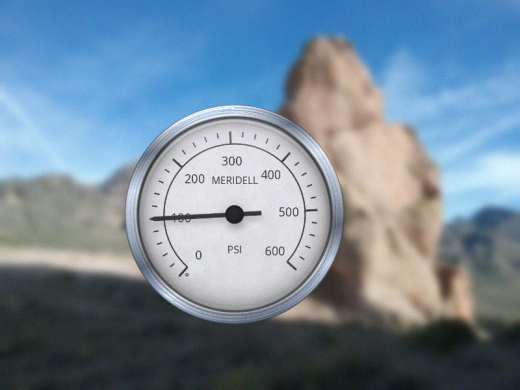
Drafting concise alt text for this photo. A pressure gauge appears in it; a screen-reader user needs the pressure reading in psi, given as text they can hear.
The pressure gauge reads 100 psi
